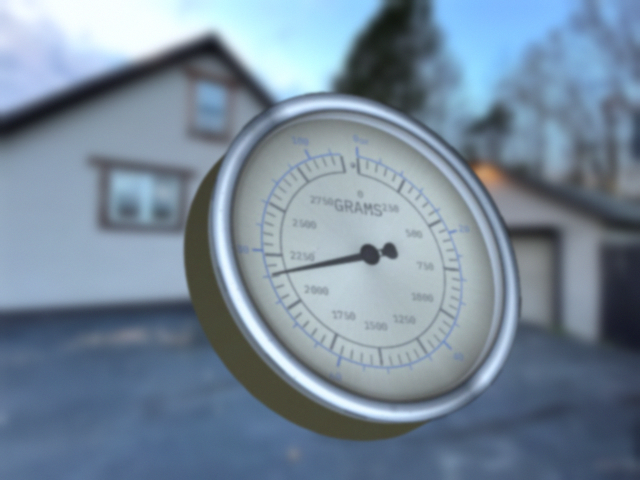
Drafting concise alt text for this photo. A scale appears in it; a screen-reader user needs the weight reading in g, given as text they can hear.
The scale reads 2150 g
